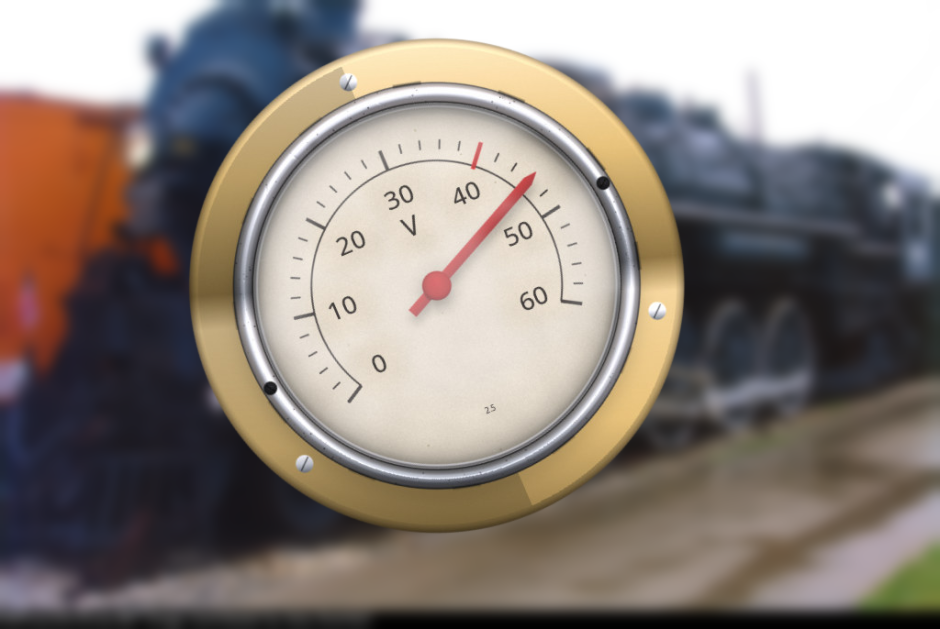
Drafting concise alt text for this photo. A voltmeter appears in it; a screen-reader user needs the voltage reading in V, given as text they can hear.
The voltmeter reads 46 V
